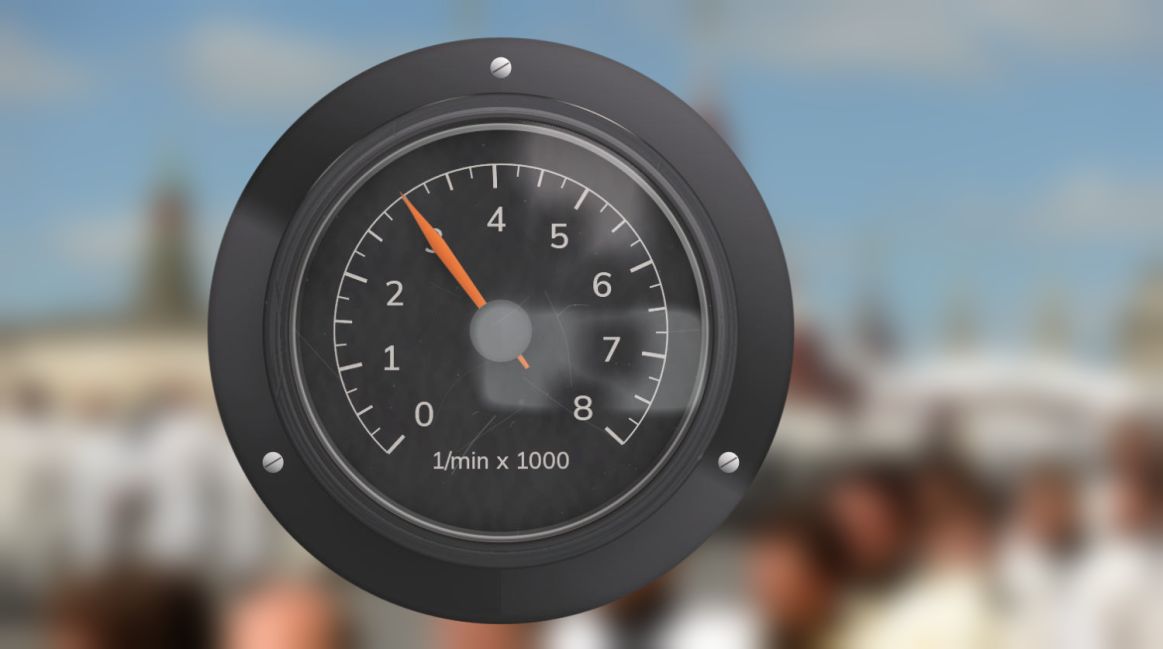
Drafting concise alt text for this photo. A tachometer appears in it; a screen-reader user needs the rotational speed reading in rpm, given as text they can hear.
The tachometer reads 3000 rpm
